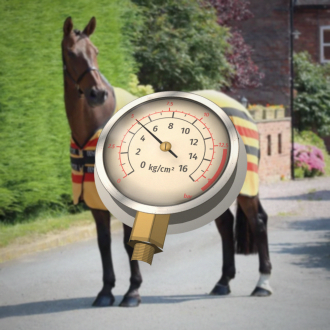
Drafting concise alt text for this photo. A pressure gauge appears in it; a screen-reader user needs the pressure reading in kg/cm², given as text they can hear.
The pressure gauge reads 5 kg/cm²
